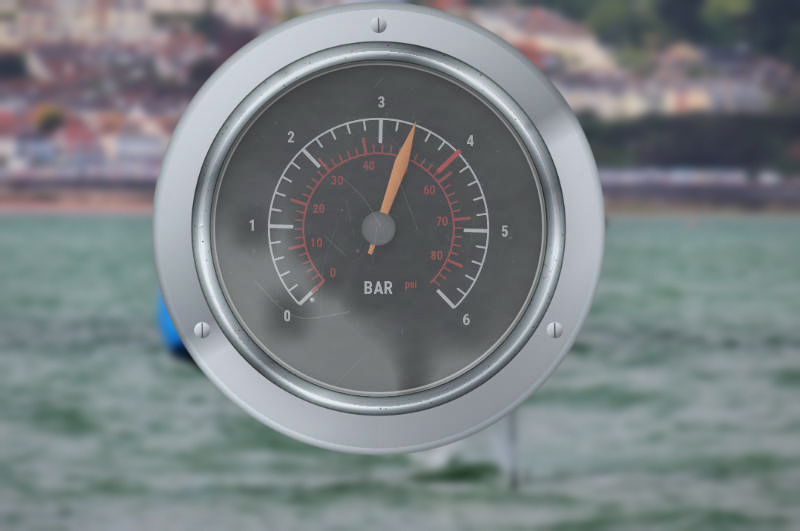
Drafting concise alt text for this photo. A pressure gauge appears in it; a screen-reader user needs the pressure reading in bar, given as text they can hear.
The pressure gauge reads 3.4 bar
